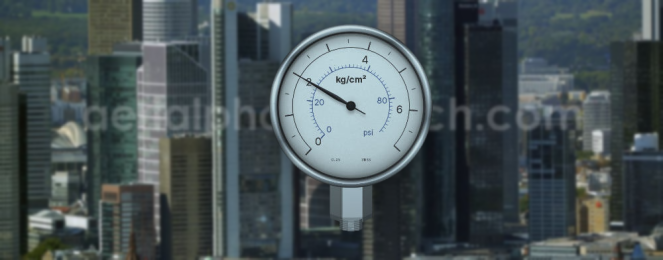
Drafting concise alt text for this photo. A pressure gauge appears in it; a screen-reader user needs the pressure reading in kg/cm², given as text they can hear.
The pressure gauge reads 2 kg/cm²
